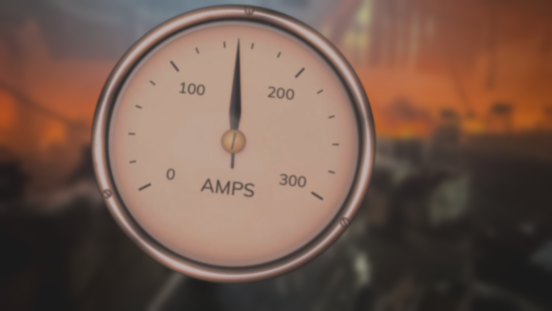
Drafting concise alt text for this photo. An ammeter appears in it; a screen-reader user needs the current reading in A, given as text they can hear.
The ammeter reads 150 A
